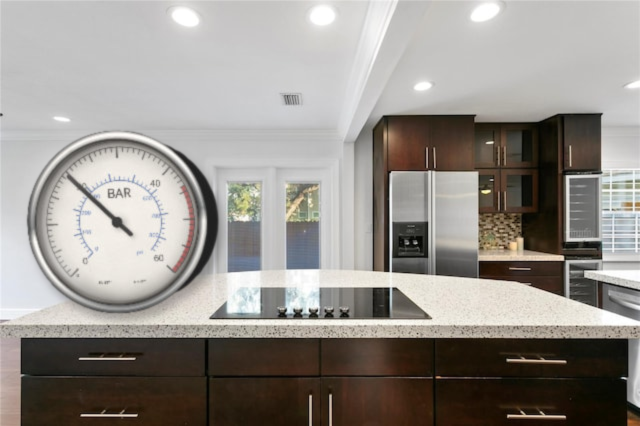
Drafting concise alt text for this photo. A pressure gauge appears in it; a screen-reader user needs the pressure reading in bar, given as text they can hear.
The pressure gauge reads 20 bar
